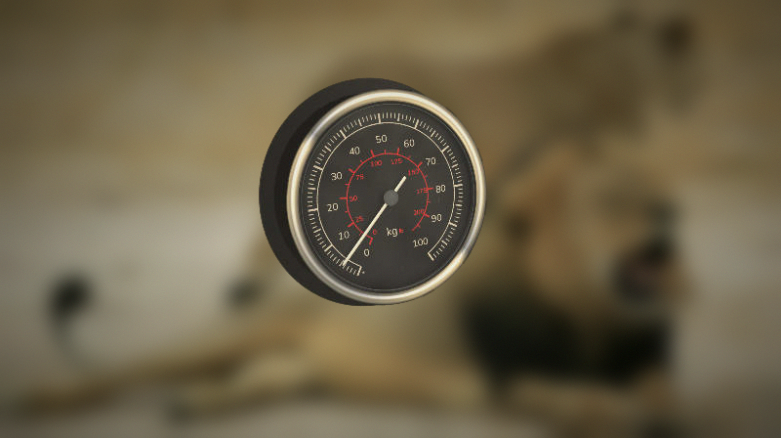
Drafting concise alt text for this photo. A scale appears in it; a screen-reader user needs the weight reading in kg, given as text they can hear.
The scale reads 5 kg
